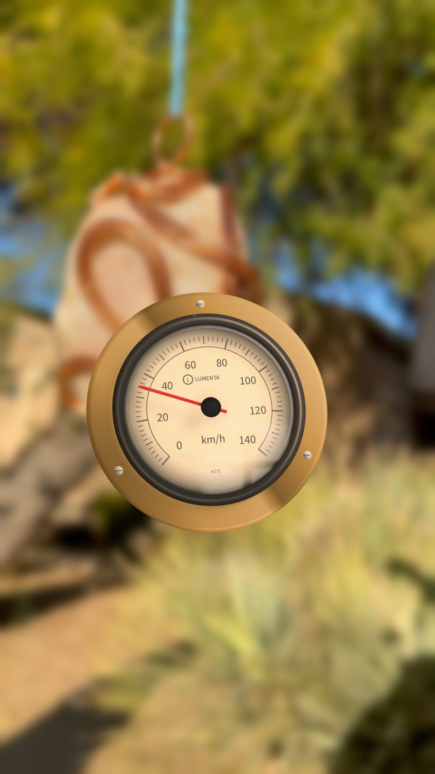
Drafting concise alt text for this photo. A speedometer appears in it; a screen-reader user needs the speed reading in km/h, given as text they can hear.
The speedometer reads 34 km/h
